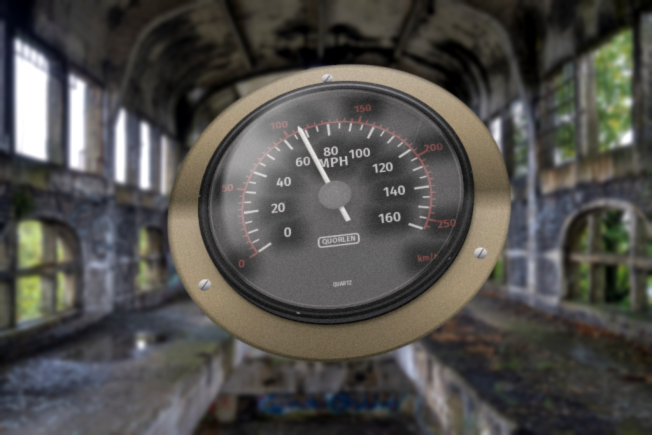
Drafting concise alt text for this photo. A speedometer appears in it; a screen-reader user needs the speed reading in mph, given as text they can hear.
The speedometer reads 67.5 mph
